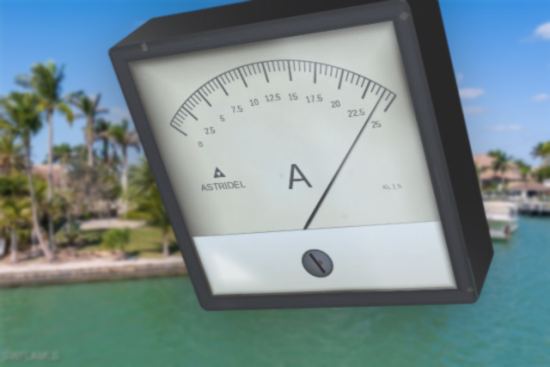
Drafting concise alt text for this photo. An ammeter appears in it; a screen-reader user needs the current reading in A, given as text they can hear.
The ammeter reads 24 A
